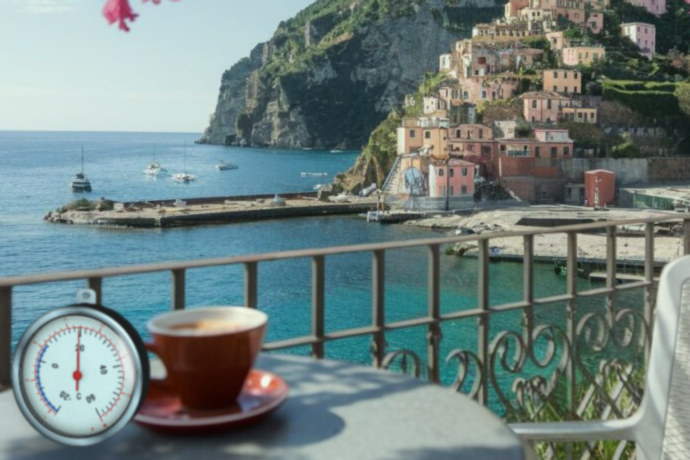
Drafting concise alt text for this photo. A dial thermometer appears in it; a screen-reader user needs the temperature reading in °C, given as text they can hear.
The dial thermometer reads 20 °C
